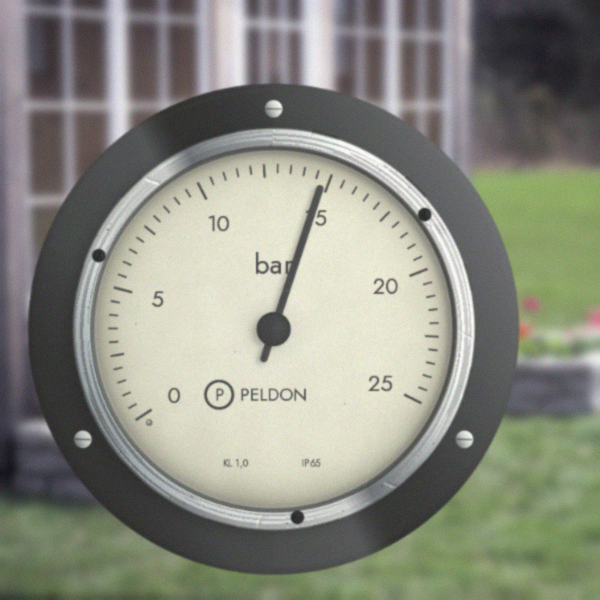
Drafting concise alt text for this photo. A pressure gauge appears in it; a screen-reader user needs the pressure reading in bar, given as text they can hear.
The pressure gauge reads 14.75 bar
